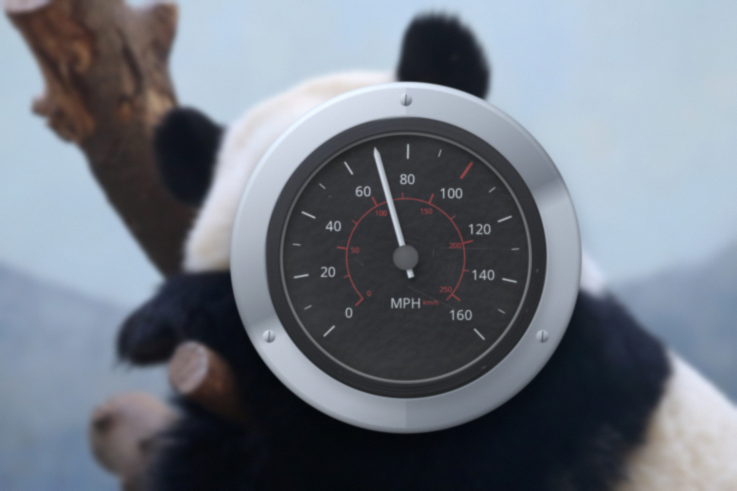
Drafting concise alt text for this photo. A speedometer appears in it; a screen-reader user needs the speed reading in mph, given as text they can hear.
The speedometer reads 70 mph
